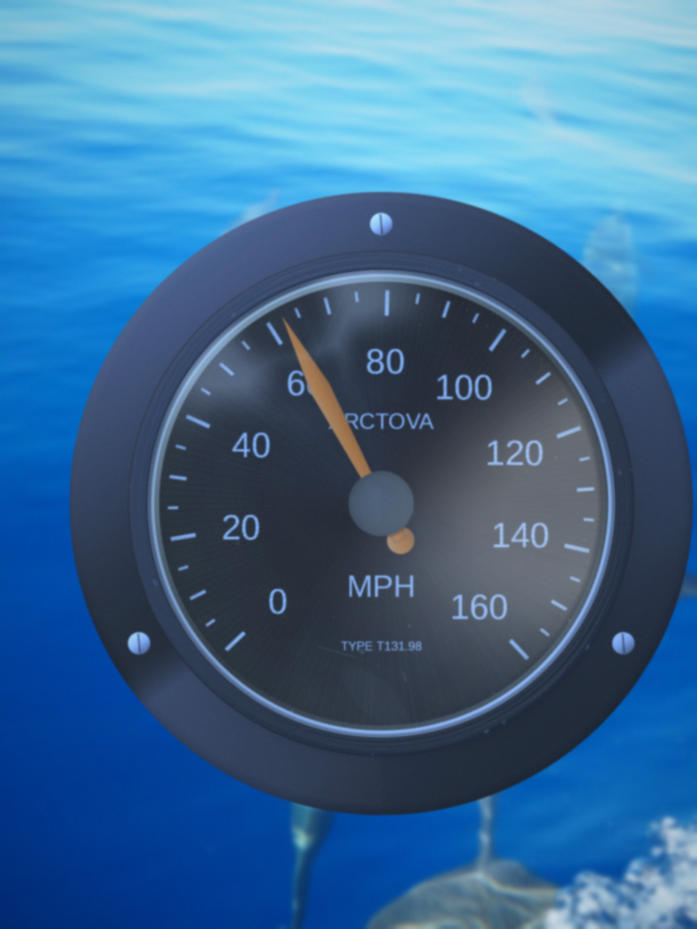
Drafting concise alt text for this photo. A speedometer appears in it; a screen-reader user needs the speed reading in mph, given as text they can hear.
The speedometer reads 62.5 mph
